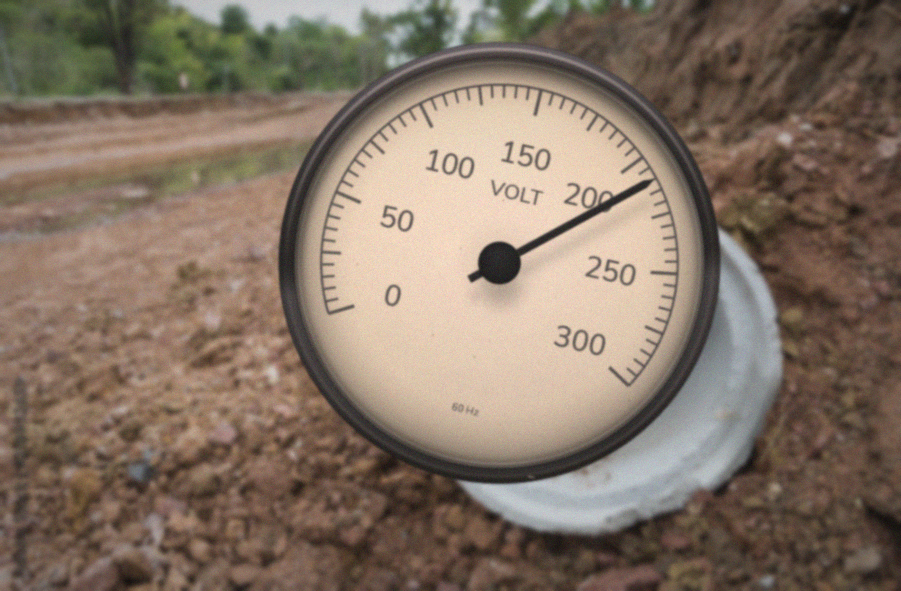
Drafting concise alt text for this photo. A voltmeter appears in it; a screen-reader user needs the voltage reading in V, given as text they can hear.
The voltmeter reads 210 V
